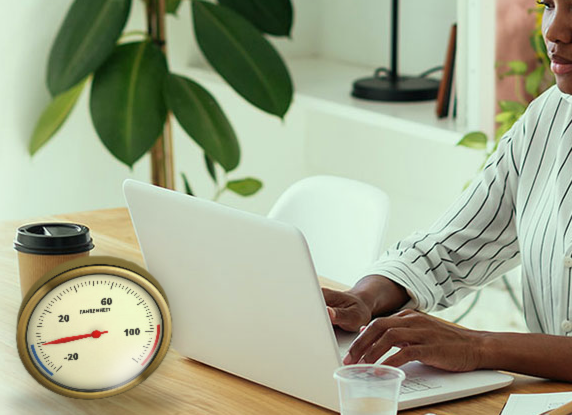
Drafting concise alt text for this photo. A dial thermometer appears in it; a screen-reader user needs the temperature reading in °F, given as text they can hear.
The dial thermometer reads 0 °F
